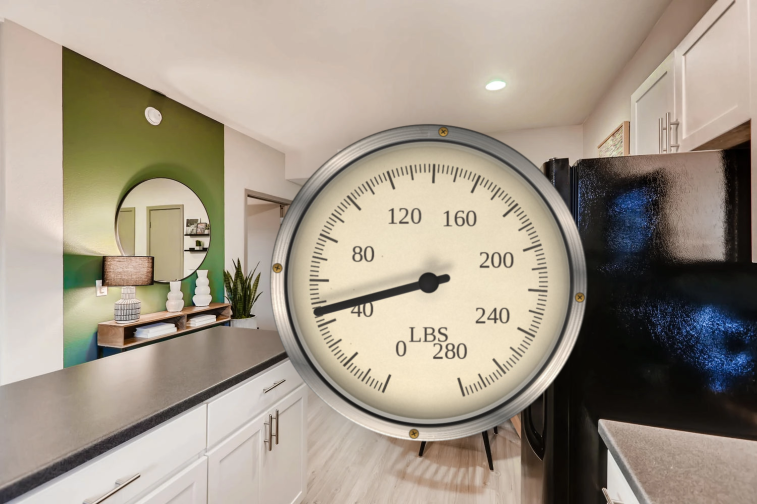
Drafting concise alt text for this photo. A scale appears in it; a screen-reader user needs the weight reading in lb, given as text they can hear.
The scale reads 46 lb
